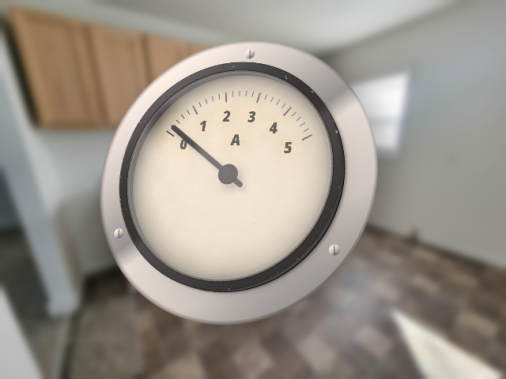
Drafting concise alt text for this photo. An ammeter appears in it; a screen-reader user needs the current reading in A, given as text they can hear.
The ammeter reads 0.2 A
